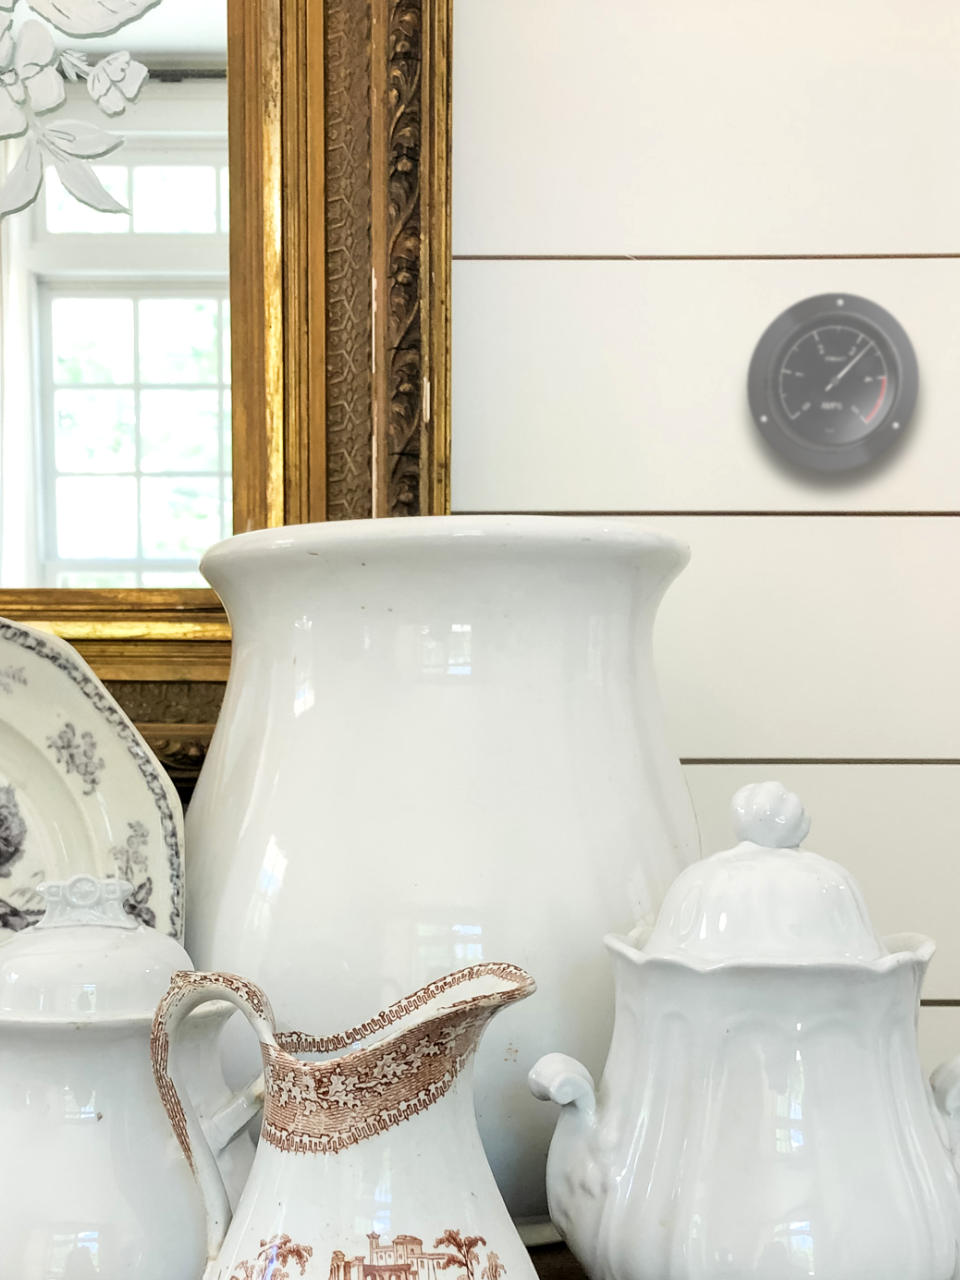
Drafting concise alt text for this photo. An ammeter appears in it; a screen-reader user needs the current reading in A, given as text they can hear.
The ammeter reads 3.25 A
